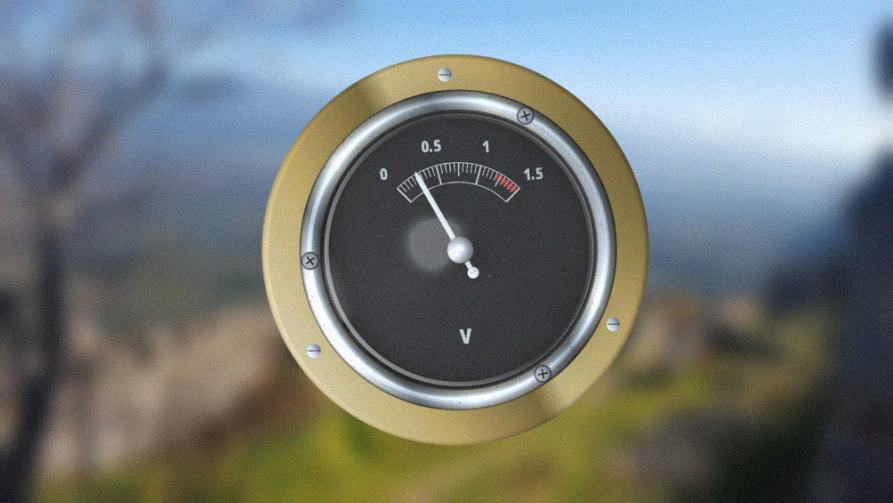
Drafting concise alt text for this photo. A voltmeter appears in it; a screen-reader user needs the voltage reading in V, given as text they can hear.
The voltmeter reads 0.25 V
